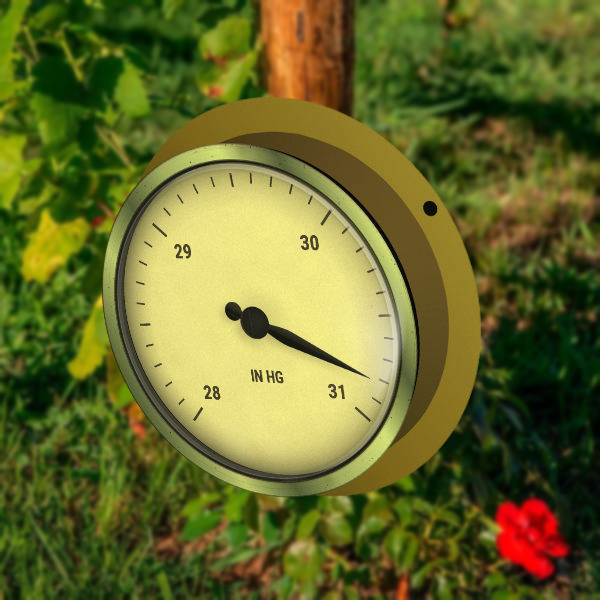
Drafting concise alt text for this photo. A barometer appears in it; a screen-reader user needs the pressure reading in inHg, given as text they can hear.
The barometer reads 30.8 inHg
